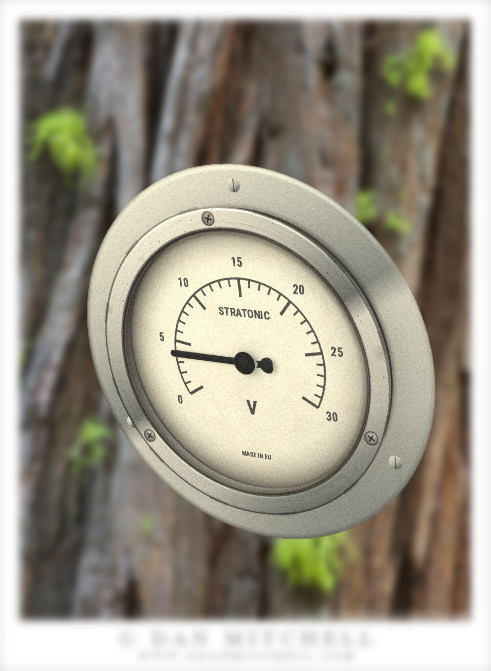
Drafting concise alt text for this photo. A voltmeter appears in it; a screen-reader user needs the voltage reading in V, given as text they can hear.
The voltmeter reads 4 V
